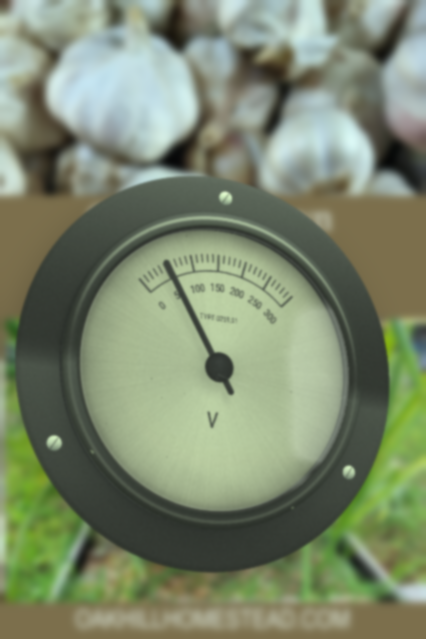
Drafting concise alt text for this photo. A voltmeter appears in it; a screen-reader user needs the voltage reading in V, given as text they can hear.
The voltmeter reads 50 V
